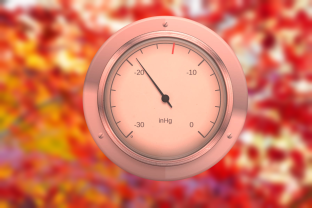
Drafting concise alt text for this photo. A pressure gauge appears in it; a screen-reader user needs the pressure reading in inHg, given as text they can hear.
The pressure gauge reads -19 inHg
